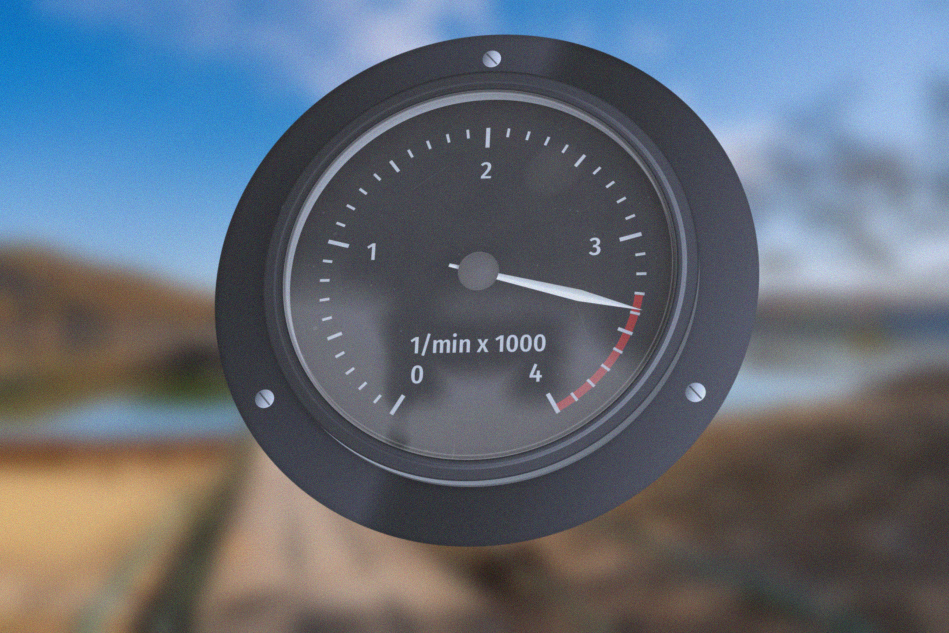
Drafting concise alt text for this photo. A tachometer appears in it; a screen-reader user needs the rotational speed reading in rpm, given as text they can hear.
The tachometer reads 3400 rpm
